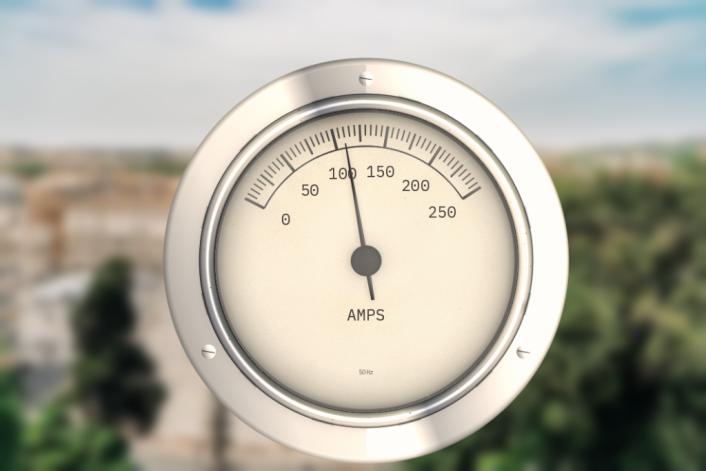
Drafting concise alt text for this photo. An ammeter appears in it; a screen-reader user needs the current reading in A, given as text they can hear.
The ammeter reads 110 A
